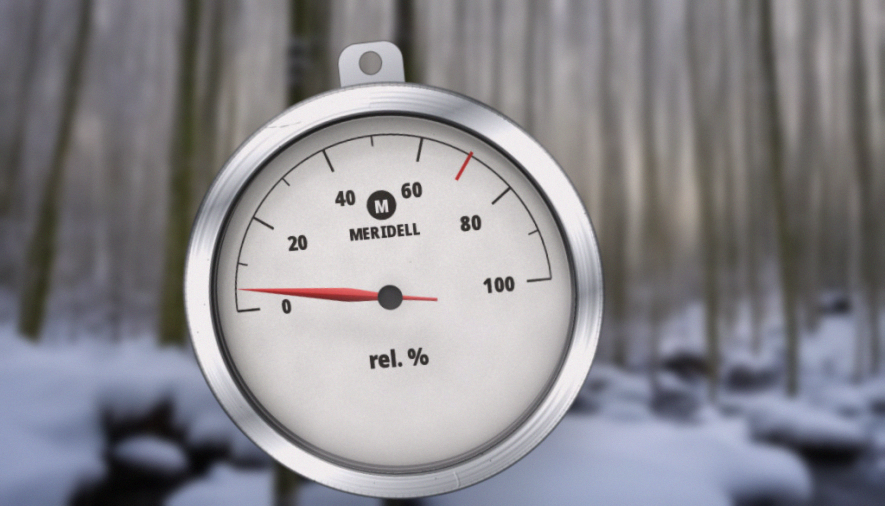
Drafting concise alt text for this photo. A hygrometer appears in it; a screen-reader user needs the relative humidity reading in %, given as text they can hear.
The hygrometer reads 5 %
